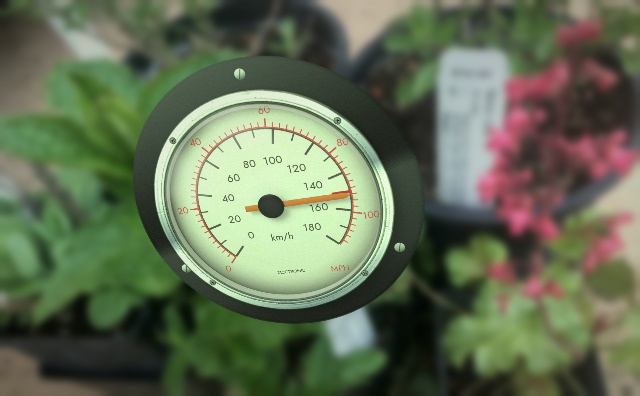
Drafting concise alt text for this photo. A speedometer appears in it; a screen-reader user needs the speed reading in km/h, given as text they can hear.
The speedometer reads 150 km/h
